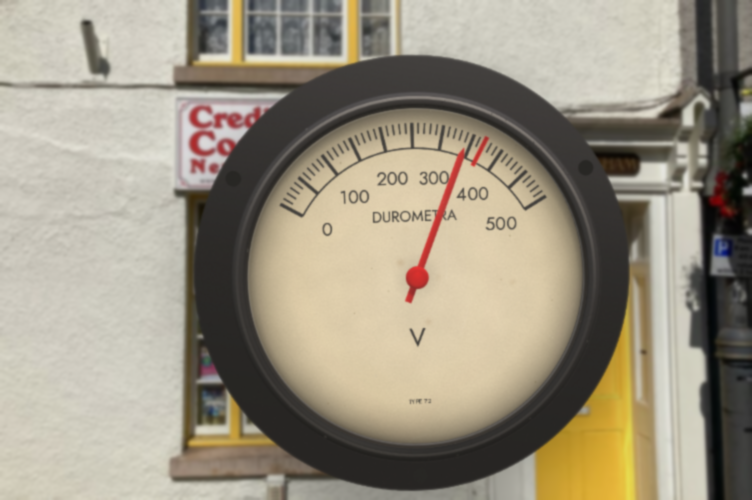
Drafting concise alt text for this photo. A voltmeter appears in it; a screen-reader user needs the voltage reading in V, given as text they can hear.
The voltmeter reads 340 V
